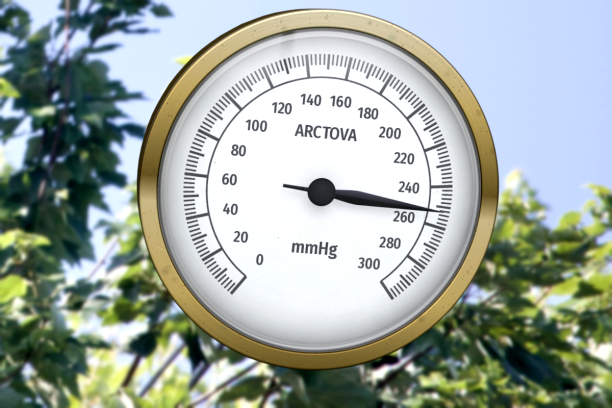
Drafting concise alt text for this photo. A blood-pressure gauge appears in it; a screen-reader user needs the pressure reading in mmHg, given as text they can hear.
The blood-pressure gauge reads 252 mmHg
